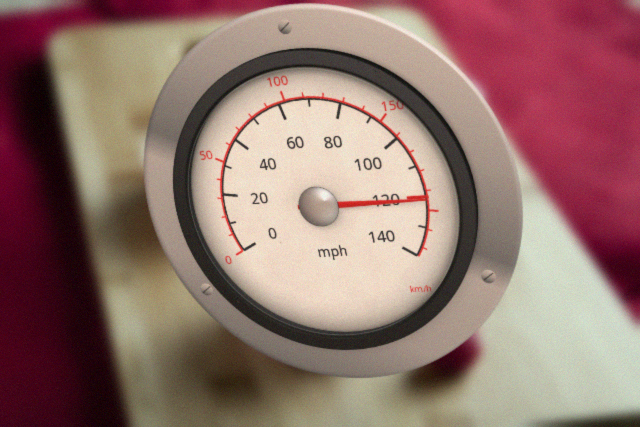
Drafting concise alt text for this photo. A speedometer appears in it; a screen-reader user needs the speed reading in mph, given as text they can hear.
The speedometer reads 120 mph
